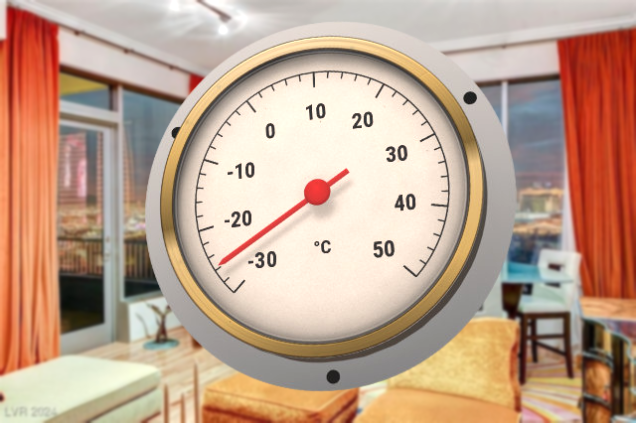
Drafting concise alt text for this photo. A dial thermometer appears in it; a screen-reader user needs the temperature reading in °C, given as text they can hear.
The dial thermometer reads -26 °C
